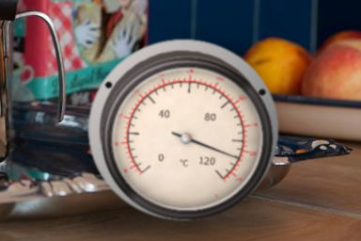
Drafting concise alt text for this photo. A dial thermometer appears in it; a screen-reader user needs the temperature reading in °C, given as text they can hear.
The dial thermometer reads 108 °C
